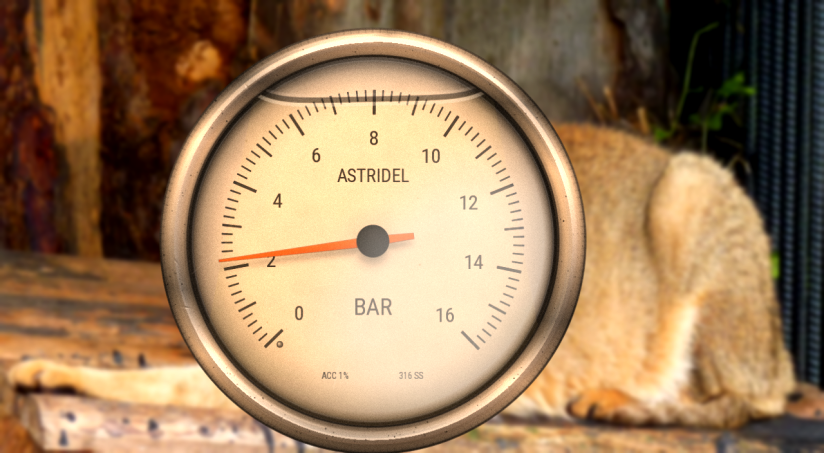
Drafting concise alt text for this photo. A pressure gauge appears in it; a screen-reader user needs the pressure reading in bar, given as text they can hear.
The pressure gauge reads 2.2 bar
